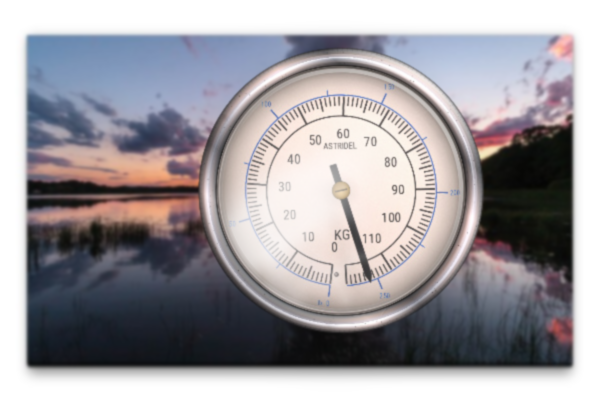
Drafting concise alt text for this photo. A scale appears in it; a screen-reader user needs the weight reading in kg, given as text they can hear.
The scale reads 115 kg
